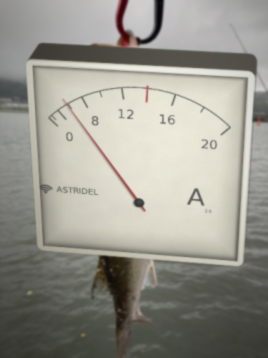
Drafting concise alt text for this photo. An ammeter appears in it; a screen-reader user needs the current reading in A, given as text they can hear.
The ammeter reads 6 A
